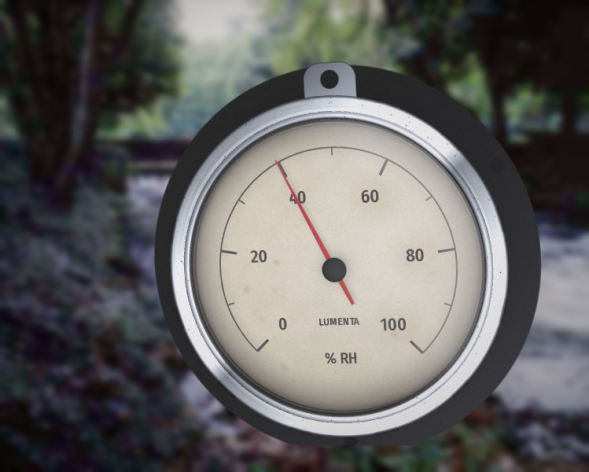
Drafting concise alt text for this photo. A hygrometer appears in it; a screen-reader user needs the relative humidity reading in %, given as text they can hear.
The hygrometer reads 40 %
